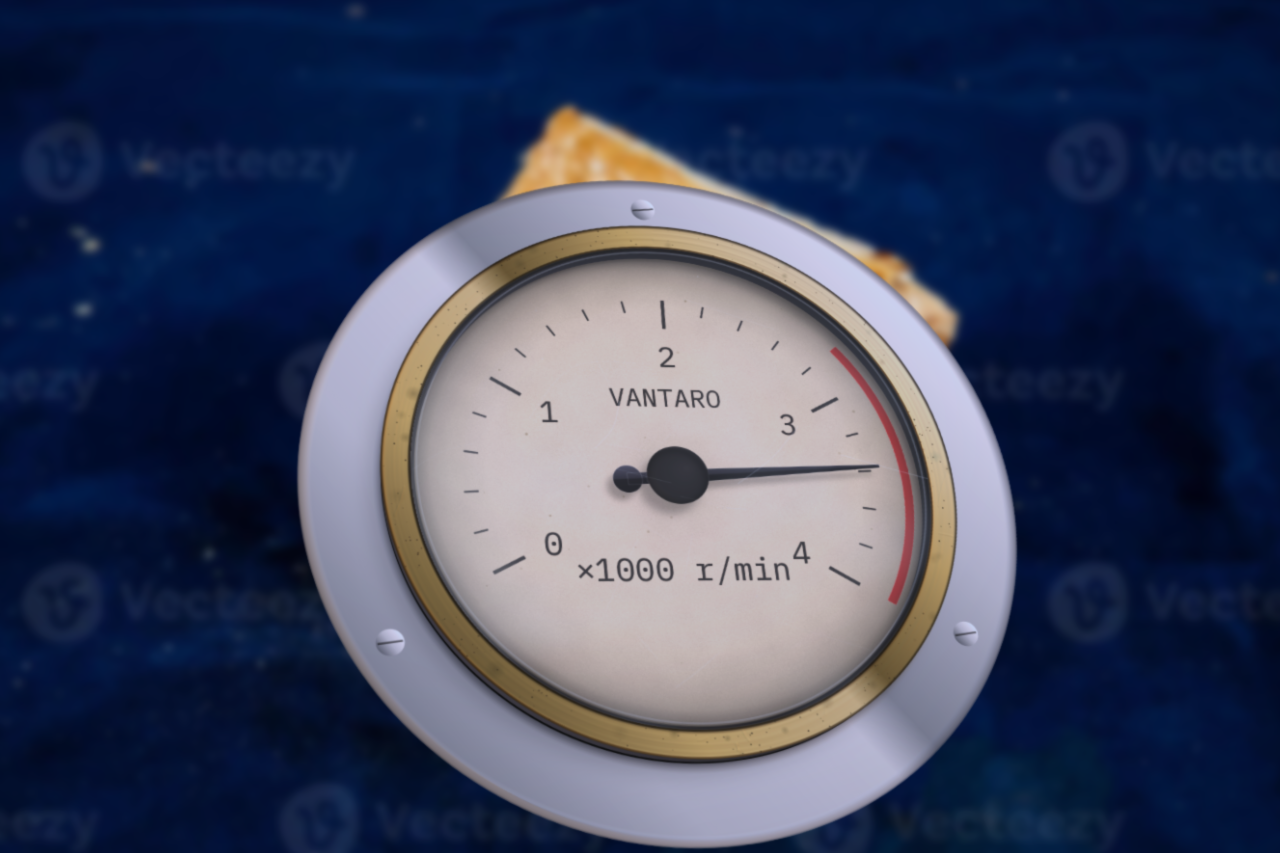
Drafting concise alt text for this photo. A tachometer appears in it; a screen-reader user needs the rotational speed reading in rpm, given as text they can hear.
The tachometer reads 3400 rpm
